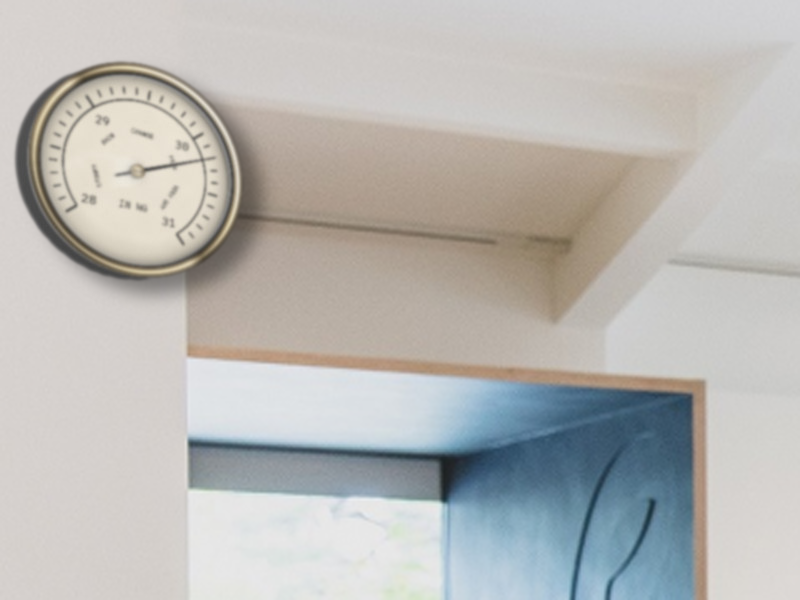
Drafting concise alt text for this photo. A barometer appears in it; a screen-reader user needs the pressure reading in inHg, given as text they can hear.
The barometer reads 30.2 inHg
